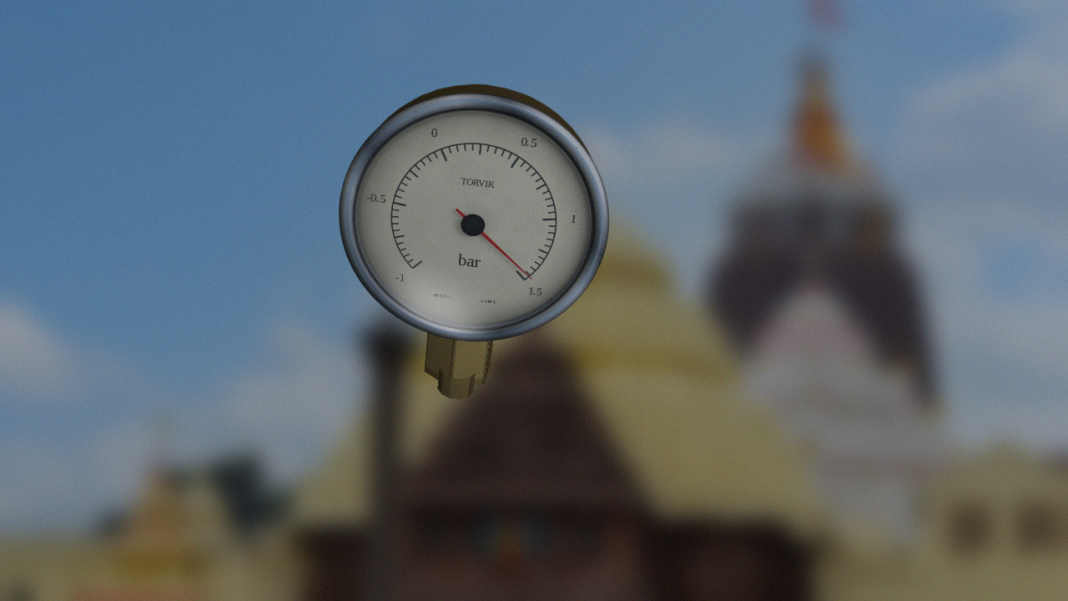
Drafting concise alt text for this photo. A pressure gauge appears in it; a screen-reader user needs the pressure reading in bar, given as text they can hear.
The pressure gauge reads 1.45 bar
